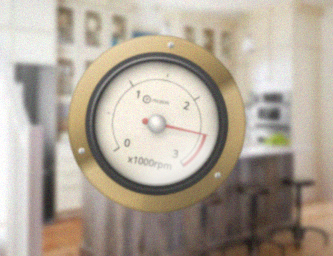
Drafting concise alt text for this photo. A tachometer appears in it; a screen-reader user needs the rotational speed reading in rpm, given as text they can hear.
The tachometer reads 2500 rpm
